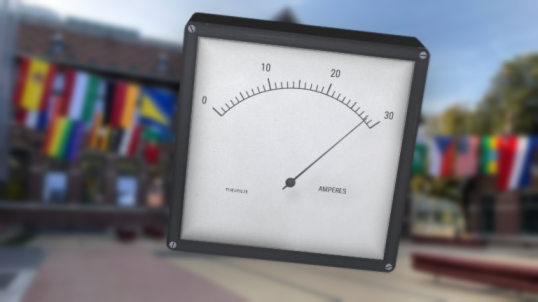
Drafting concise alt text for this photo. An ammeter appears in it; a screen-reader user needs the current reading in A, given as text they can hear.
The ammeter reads 28 A
